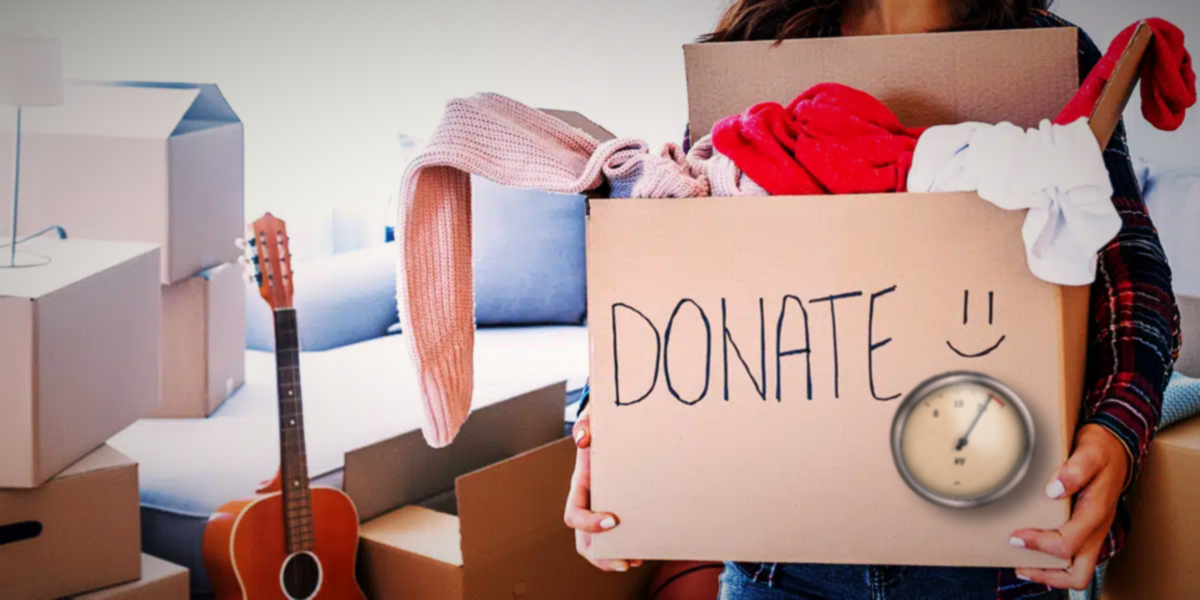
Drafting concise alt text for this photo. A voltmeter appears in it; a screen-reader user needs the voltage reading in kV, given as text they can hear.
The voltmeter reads 20 kV
